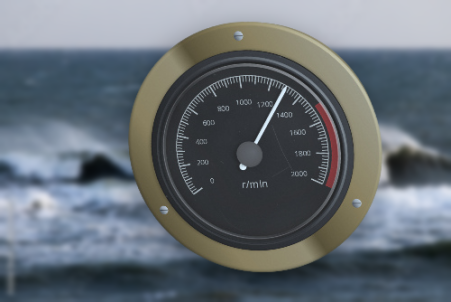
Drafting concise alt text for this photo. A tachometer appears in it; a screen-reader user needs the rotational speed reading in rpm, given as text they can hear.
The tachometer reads 1300 rpm
